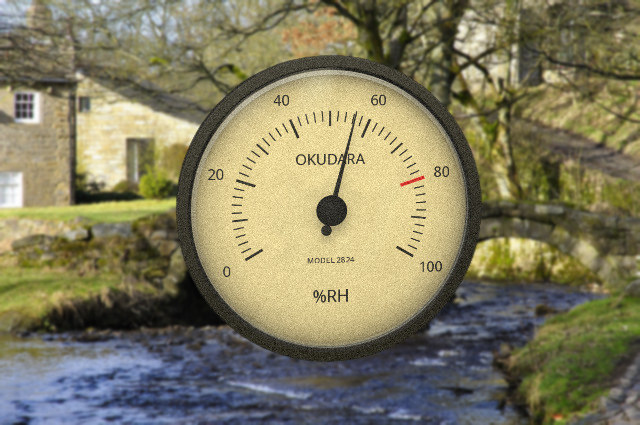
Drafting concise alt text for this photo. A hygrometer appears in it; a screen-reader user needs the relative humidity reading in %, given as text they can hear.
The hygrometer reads 56 %
